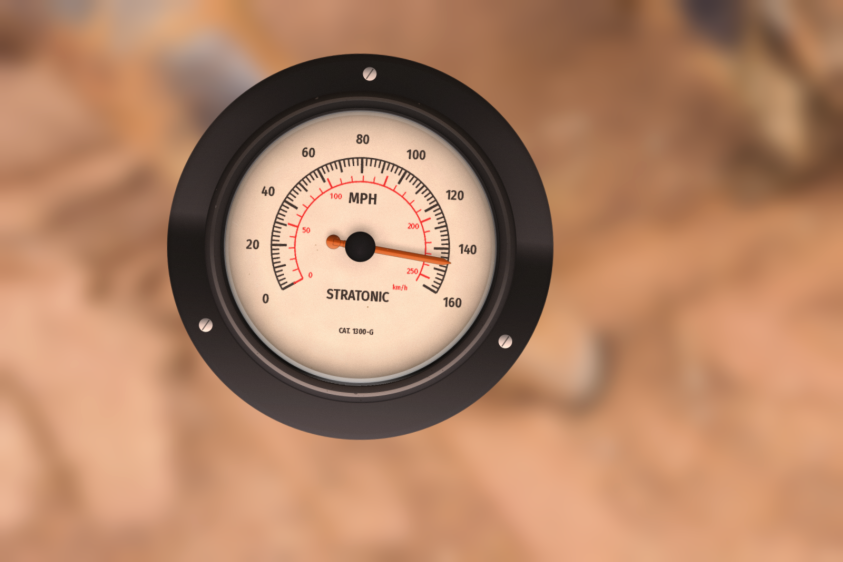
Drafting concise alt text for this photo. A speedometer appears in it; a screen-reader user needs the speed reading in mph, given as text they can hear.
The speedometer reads 146 mph
